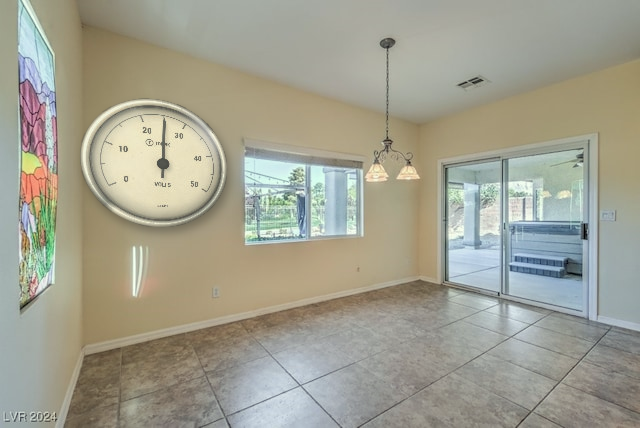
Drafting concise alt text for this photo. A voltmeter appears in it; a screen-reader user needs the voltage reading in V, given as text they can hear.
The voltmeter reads 25 V
